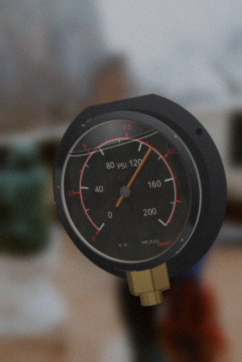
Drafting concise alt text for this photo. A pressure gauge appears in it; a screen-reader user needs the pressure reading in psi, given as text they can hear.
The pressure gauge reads 130 psi
